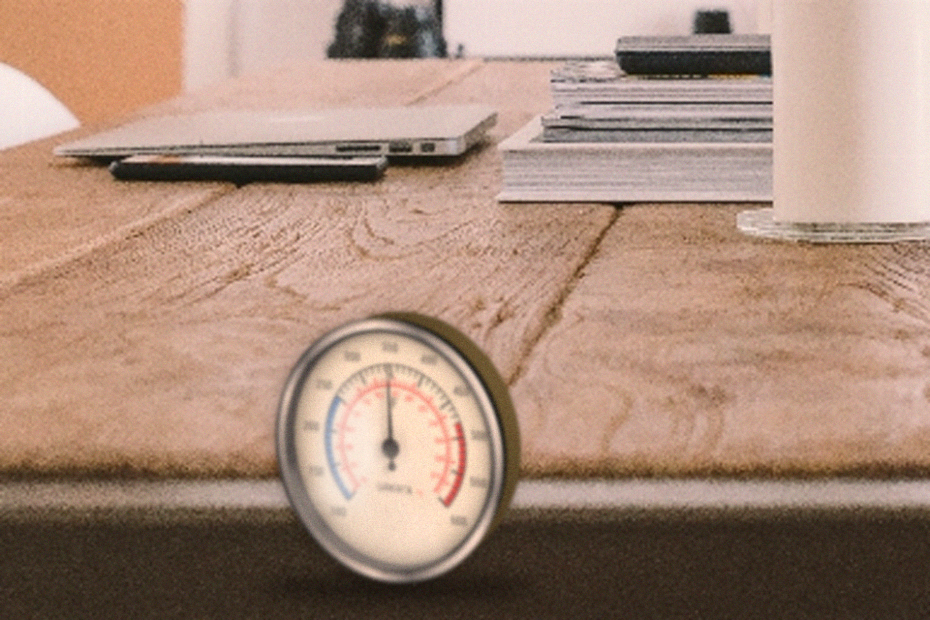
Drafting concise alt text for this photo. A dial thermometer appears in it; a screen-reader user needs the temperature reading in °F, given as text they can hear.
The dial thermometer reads 350 °F
